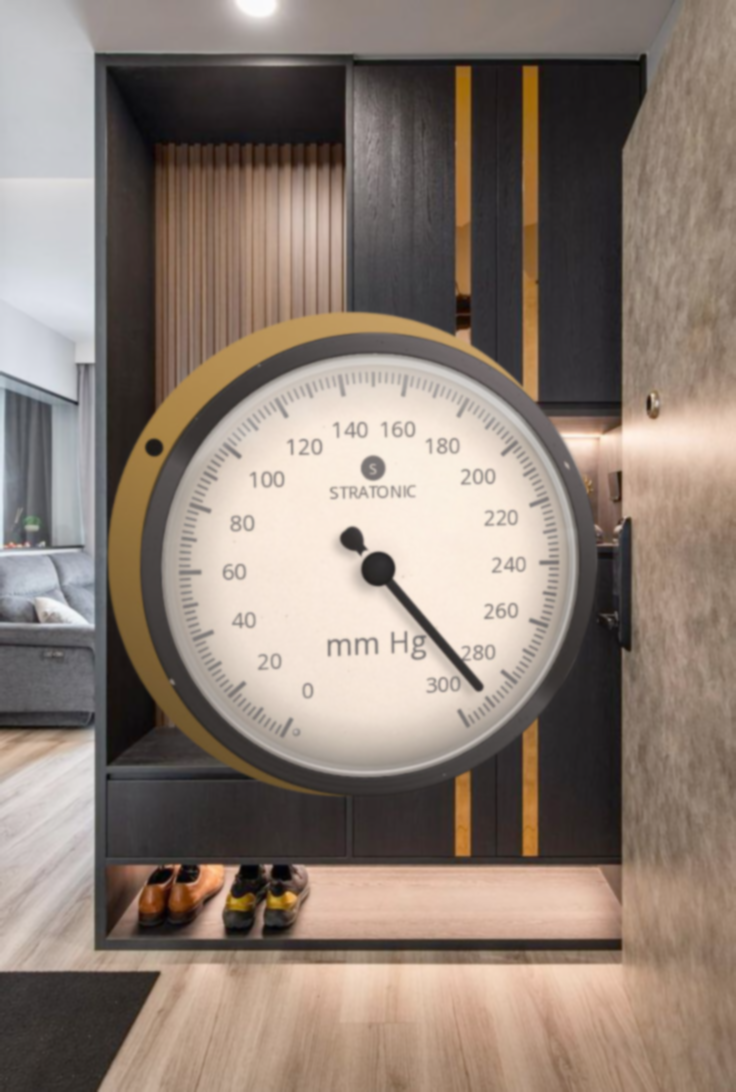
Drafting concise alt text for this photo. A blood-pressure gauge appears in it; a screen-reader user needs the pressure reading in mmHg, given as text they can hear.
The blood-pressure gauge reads 290 mmHg
